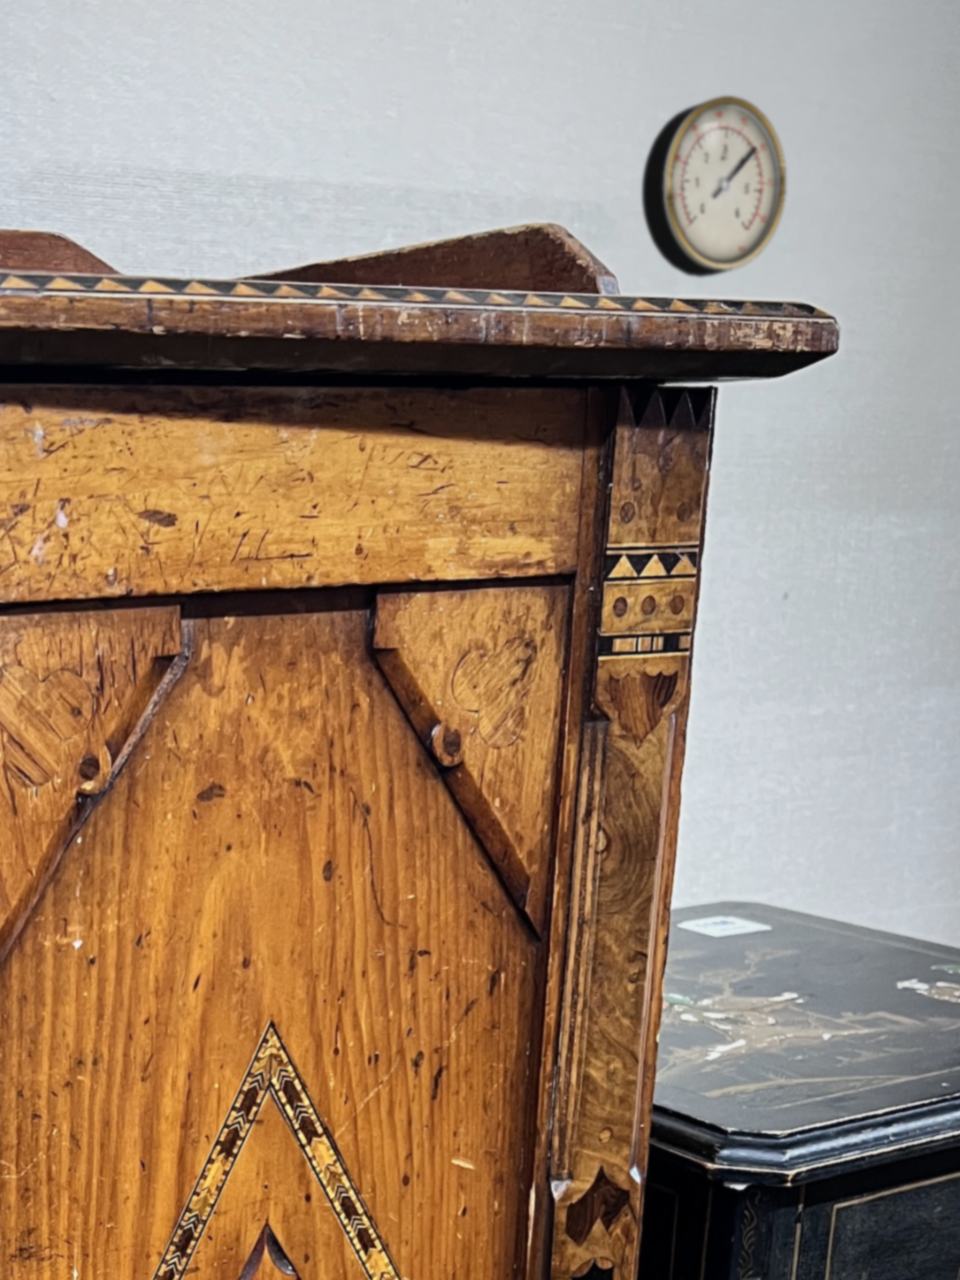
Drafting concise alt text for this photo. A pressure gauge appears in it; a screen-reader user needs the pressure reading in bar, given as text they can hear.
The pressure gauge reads 4 bar
